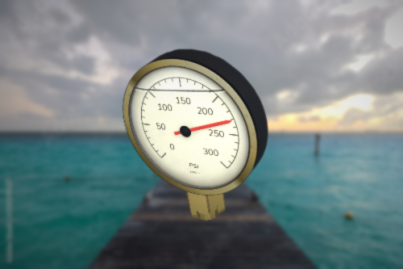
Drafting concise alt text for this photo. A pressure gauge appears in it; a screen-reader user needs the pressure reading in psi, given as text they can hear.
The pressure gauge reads 230 psi
